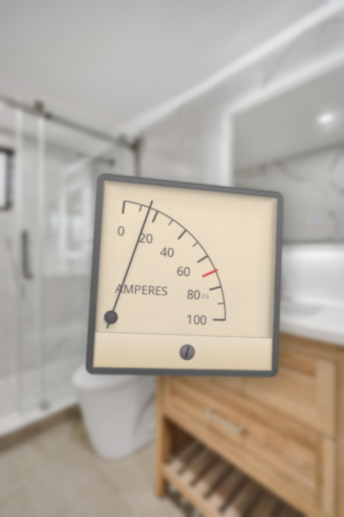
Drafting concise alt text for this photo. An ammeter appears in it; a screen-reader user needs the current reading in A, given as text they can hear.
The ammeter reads 15 A
